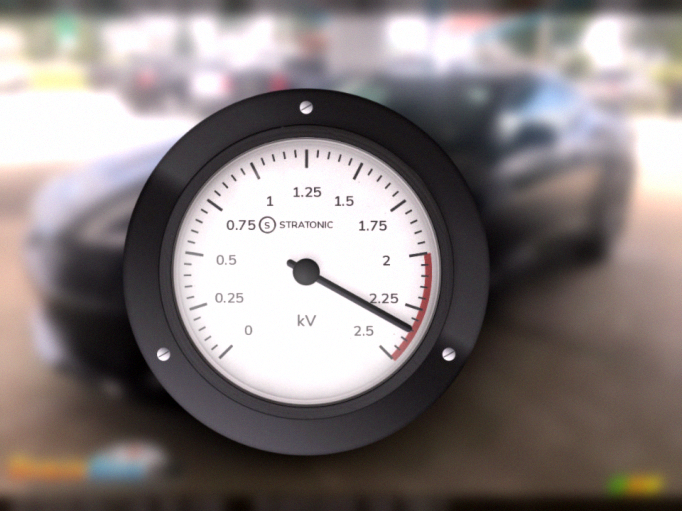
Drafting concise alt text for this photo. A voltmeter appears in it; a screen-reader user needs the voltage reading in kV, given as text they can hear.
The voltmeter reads 2.35 kV
